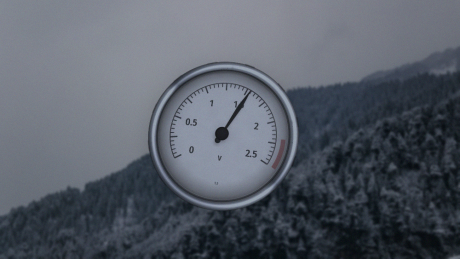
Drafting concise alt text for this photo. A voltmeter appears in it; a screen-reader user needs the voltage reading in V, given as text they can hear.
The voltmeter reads 1.55 V
